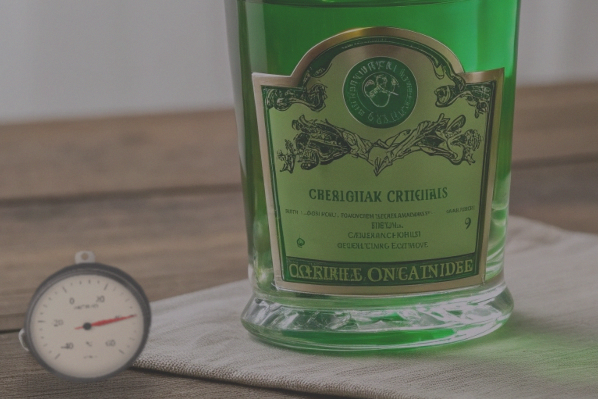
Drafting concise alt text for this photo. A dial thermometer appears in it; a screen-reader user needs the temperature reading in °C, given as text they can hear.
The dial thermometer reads 40 °C
